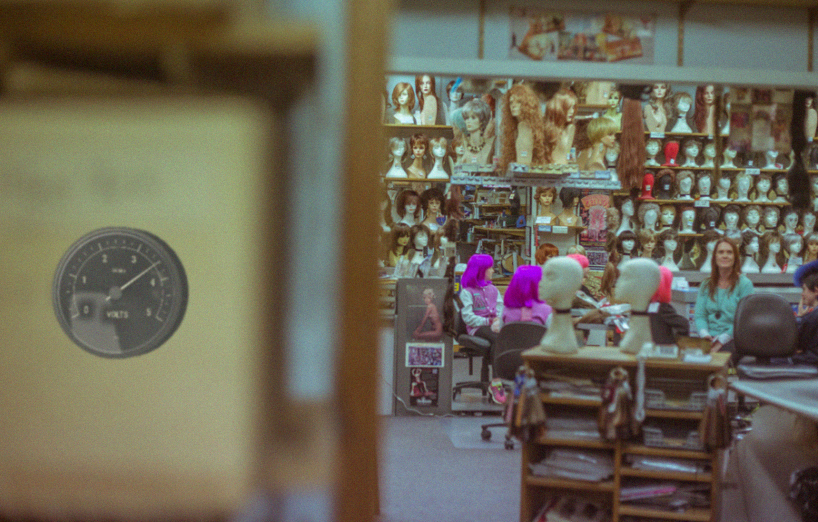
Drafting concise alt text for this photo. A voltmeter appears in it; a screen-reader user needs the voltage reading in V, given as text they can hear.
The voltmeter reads 3.6 V
